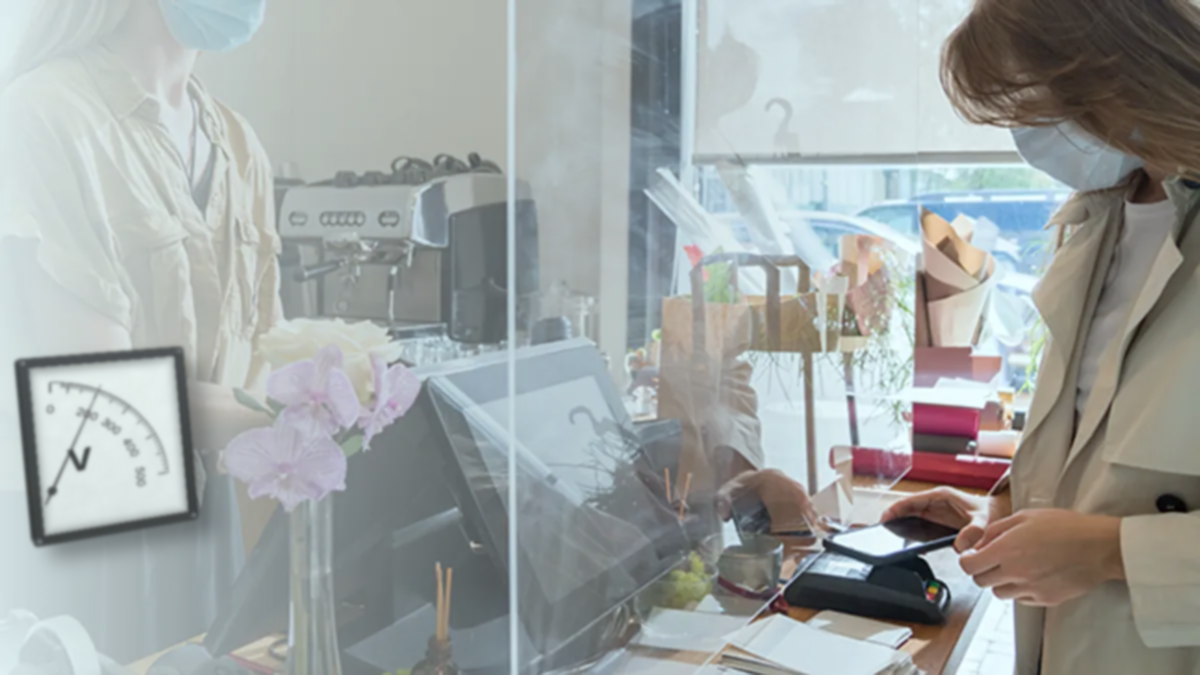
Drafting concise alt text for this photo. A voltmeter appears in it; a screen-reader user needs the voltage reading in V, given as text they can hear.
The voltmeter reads 200 V
